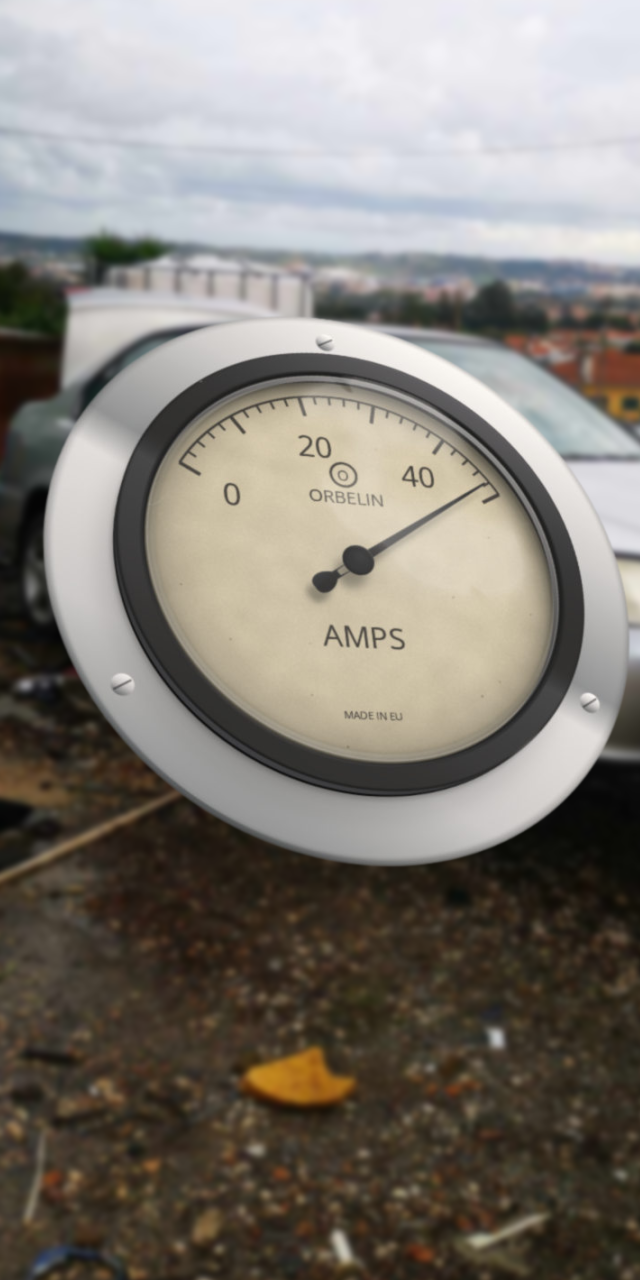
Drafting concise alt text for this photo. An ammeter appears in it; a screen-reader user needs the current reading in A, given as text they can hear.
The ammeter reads 48 A
